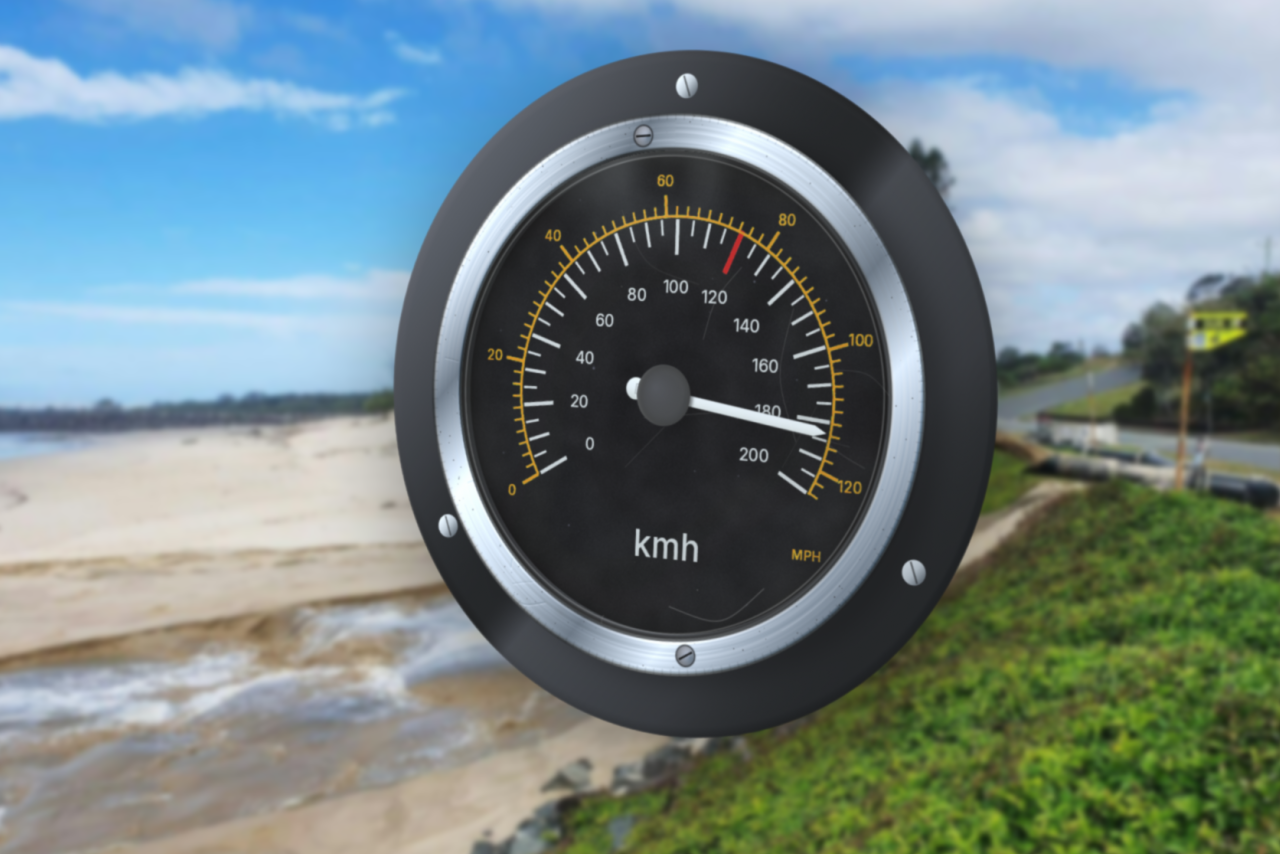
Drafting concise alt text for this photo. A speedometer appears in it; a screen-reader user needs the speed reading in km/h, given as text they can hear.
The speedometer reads 182.5 km/h
